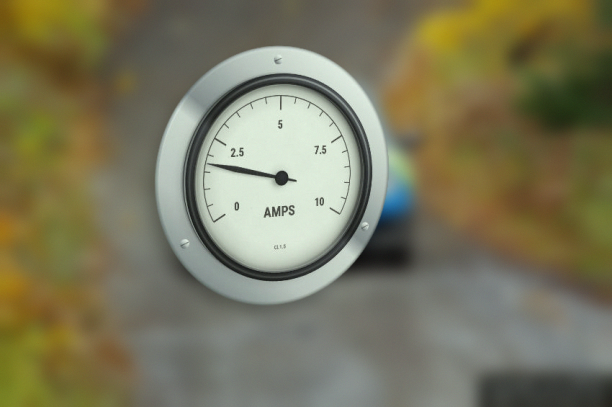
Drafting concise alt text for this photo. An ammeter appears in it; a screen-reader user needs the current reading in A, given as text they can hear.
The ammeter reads 1.75 A
